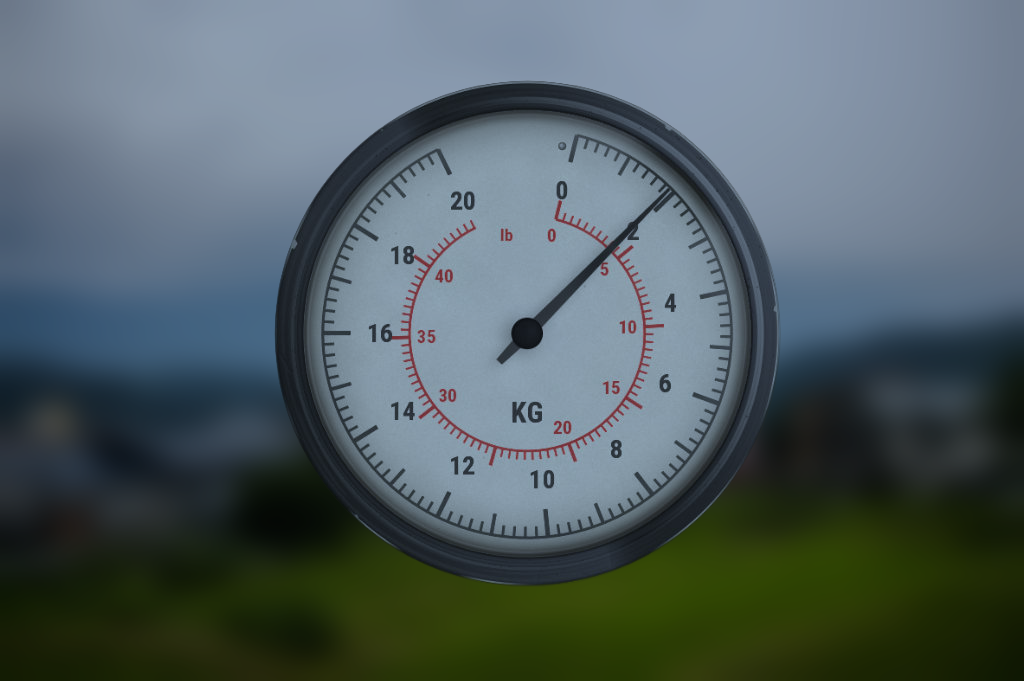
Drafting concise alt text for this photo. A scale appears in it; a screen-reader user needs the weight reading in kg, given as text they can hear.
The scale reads 1.9 kg
